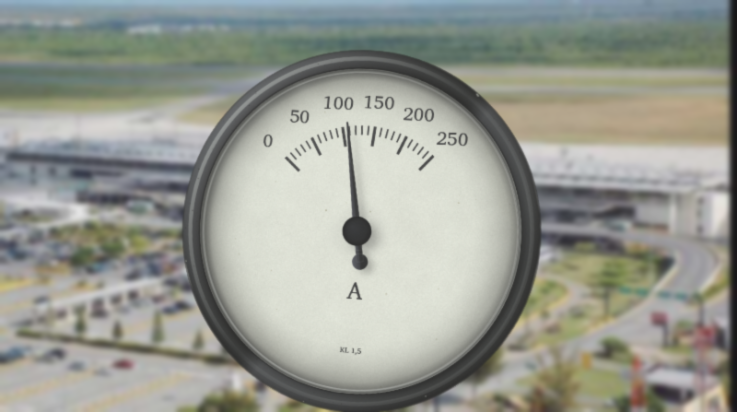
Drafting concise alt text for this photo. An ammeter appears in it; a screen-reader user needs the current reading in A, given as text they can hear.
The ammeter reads 110 A
